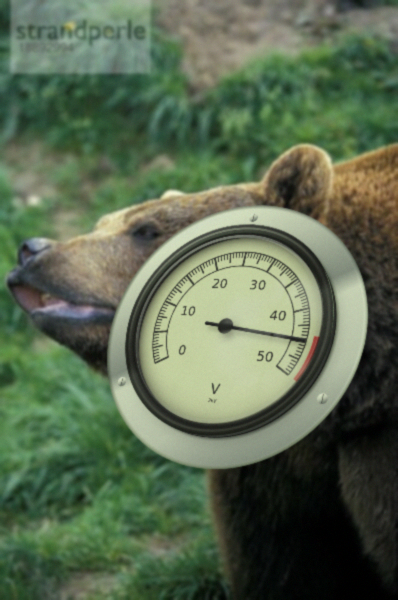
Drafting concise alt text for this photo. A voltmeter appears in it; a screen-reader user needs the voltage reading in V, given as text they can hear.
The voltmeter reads 45 V
